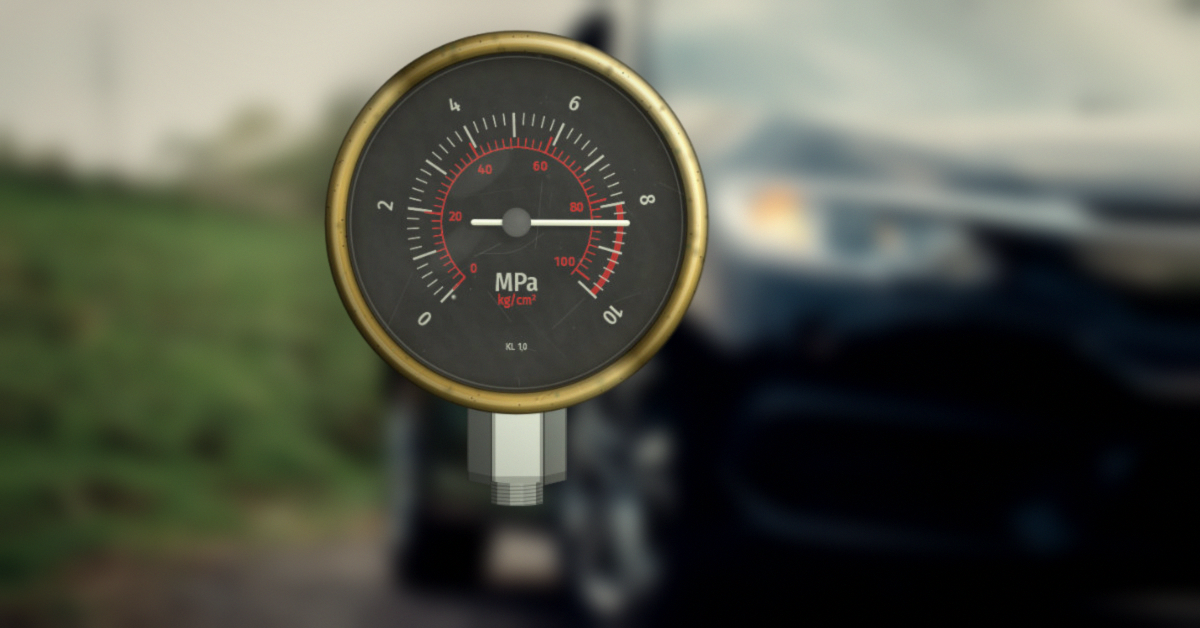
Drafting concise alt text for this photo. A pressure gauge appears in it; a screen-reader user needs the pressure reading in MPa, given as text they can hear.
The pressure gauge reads 8.4 MPa
